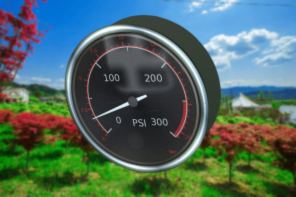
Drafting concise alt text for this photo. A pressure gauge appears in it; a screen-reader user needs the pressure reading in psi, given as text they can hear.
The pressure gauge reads 25 psi
